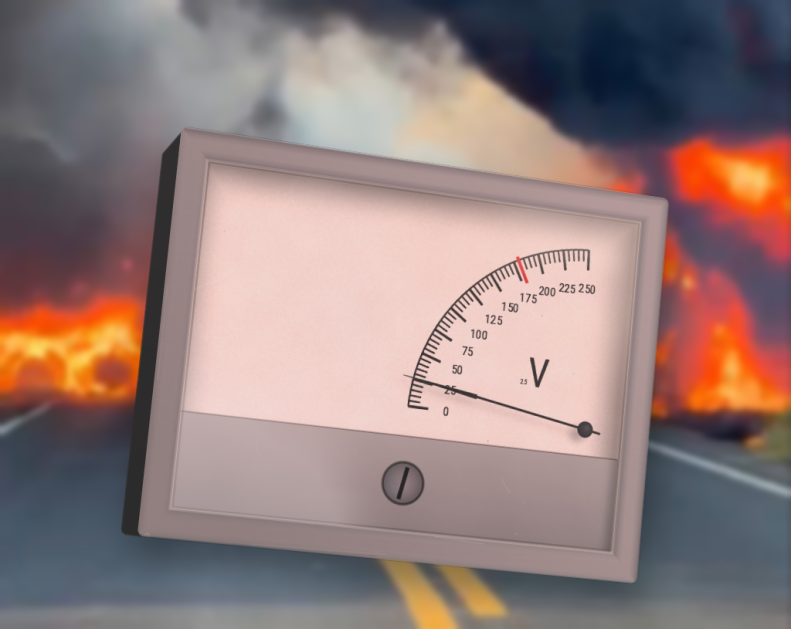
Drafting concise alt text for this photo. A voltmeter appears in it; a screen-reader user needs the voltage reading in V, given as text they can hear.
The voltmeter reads 25 V
